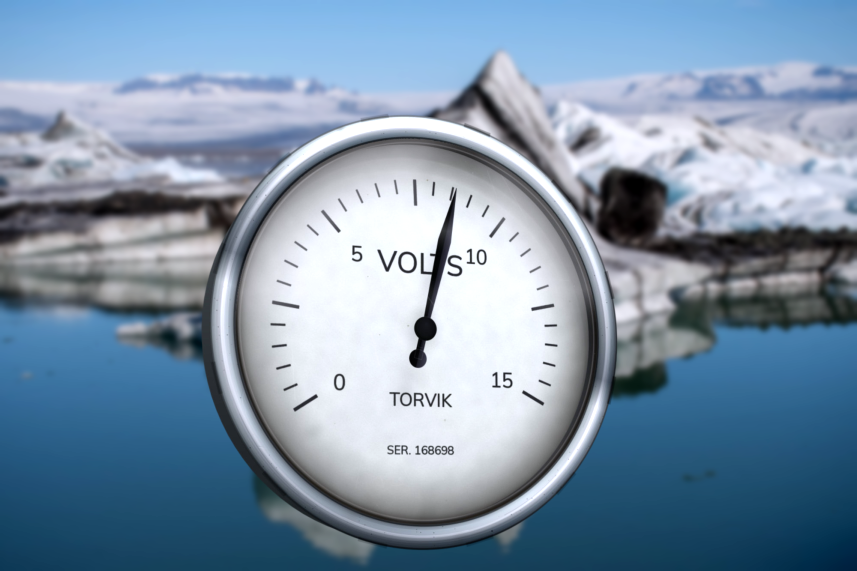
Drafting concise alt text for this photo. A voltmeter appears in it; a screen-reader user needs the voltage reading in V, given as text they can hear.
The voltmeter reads 8.5 V
